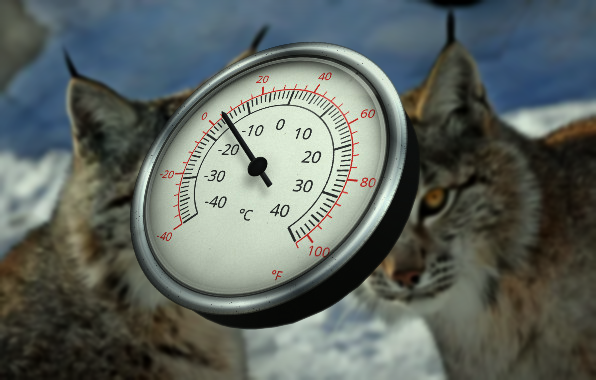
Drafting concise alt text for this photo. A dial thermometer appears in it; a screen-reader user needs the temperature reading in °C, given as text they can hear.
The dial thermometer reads -15 °C
